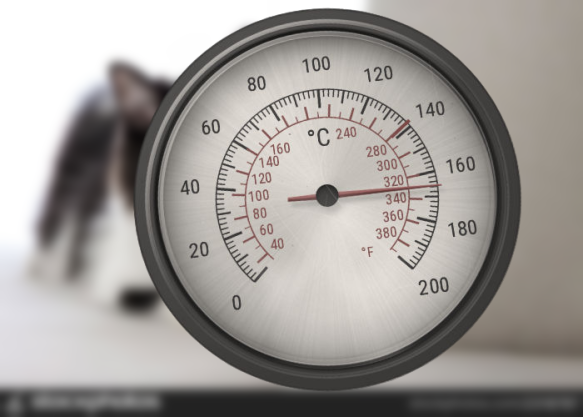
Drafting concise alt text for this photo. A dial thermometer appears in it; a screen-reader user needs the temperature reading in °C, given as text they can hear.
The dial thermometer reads 166 °C
